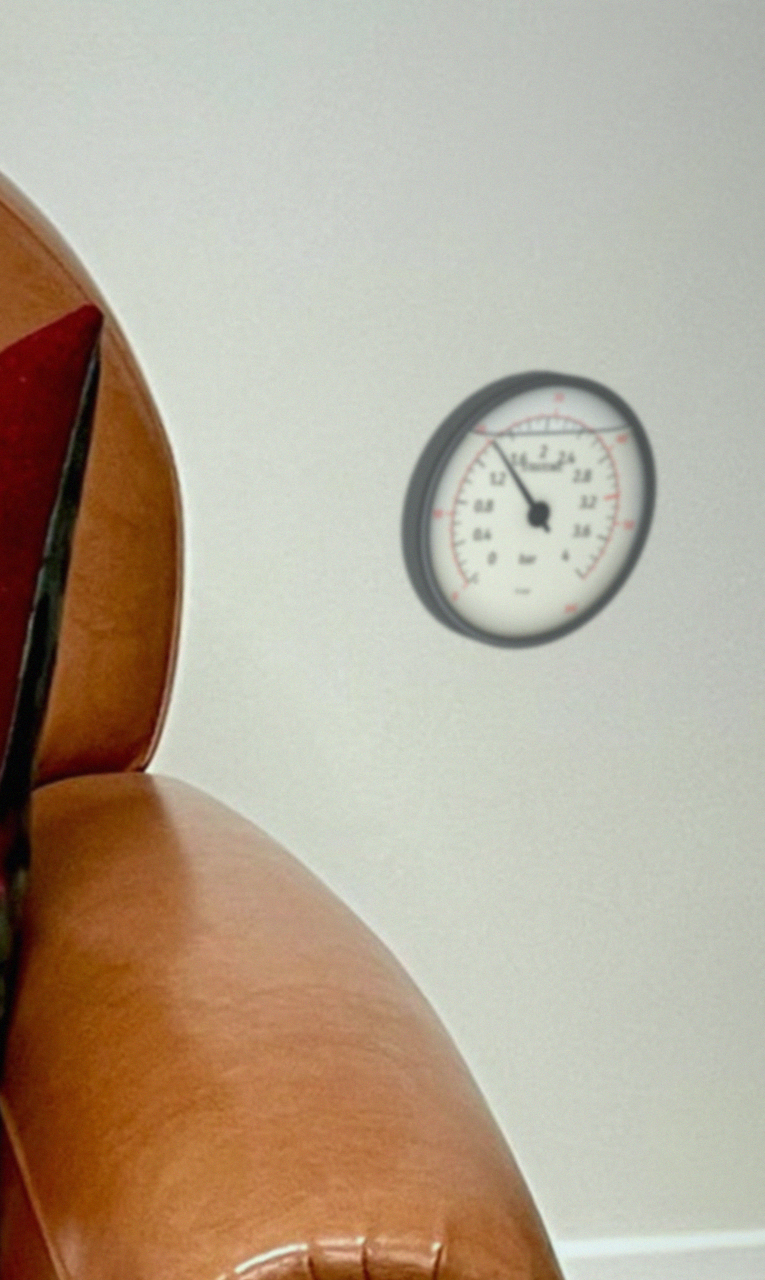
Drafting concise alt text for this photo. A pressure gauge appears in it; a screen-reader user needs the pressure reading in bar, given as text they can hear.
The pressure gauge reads 1.4 bar
